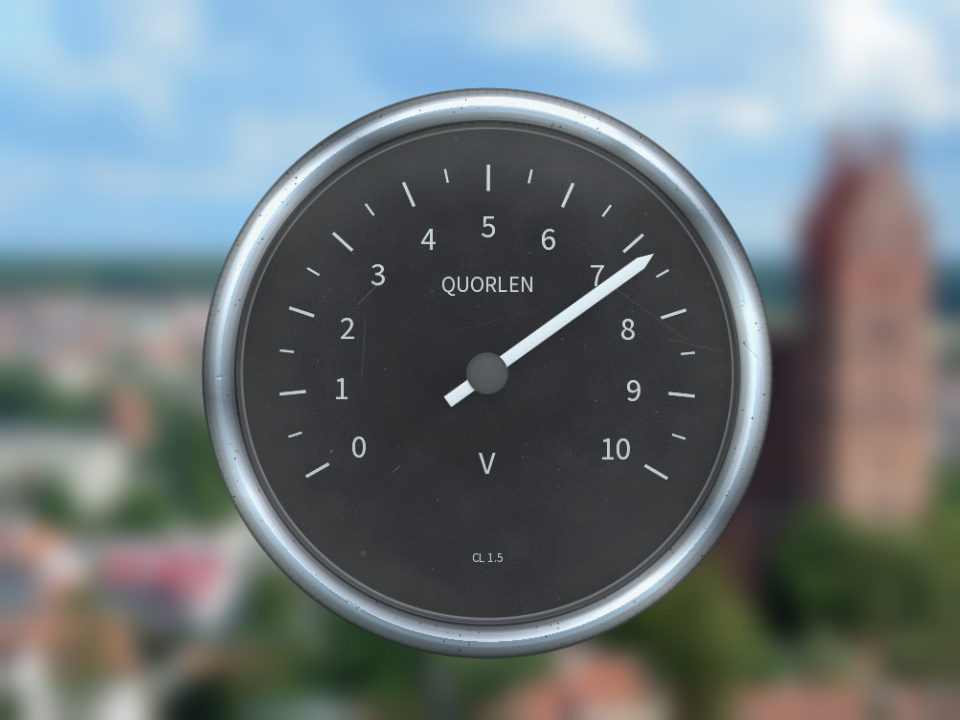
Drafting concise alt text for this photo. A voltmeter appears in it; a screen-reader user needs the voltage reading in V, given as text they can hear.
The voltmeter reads 7.25 V
